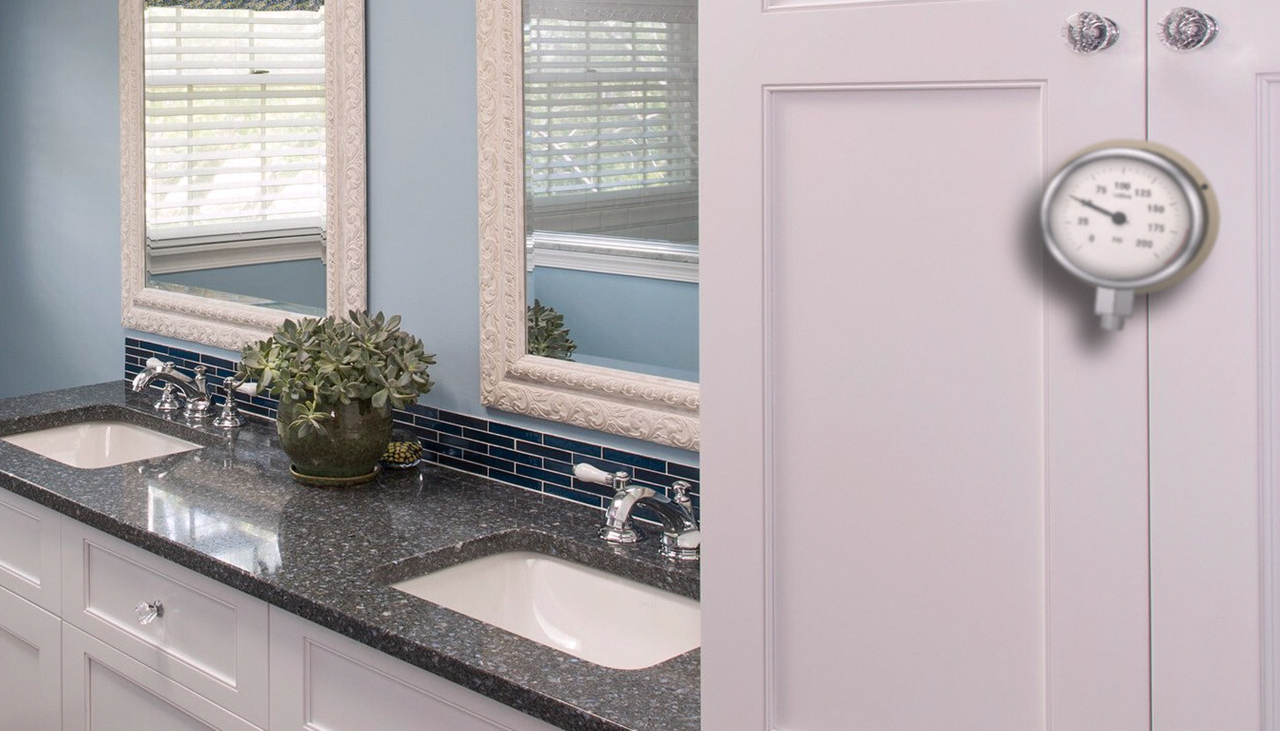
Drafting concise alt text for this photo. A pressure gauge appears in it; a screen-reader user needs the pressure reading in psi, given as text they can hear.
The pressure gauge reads 50 psi
